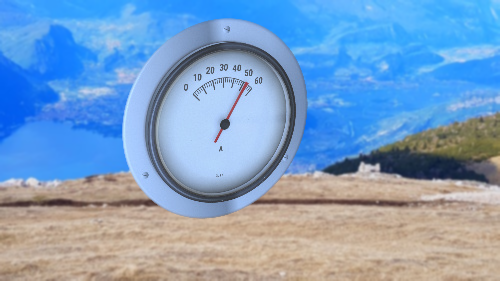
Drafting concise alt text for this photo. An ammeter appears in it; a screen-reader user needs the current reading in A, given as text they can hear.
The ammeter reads 50 A
